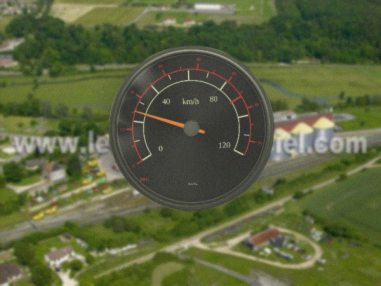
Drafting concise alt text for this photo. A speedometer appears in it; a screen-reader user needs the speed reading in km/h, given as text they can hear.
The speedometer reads 25 km/h
